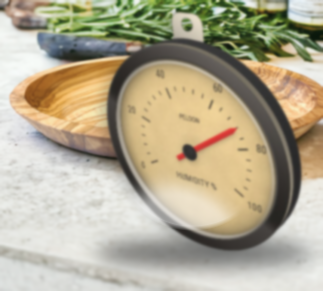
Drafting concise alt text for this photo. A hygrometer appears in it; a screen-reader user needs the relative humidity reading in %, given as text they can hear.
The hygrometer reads 72 %
